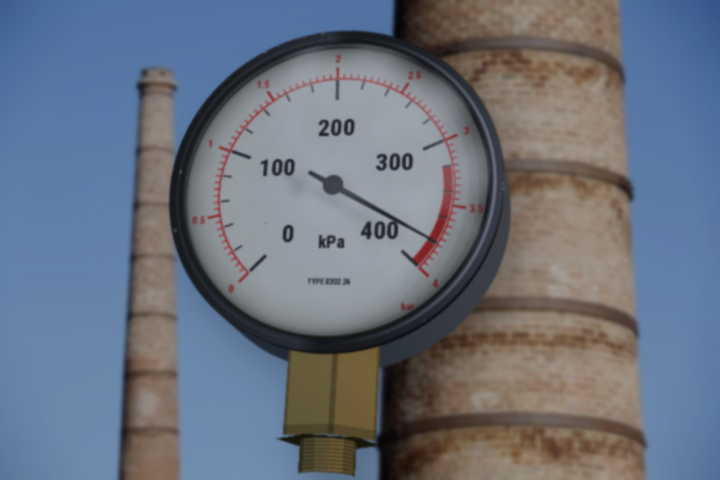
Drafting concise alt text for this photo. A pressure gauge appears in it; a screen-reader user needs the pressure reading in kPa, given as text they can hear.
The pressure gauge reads 380 kPa
